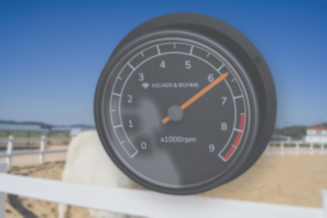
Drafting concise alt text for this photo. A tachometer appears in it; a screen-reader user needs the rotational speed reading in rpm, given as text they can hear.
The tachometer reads 6250 rpm
